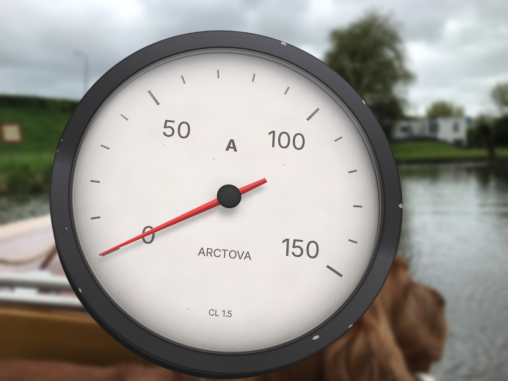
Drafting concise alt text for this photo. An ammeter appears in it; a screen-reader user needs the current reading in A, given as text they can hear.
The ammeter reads 0 A
